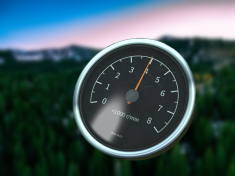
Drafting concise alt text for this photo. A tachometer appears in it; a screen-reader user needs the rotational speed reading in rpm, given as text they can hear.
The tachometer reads 4000 rpm
